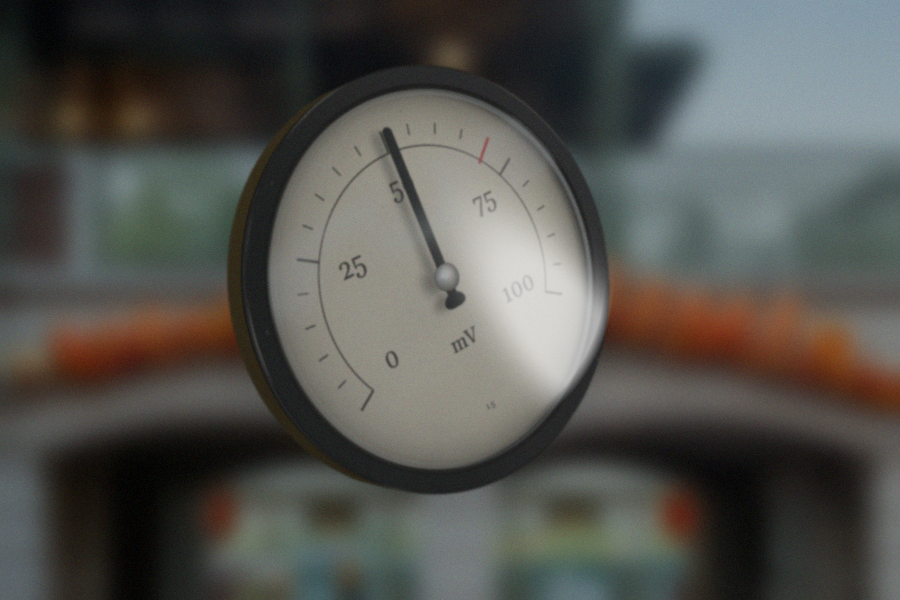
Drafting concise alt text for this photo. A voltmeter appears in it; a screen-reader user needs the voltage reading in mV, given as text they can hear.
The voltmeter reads 50 mV
